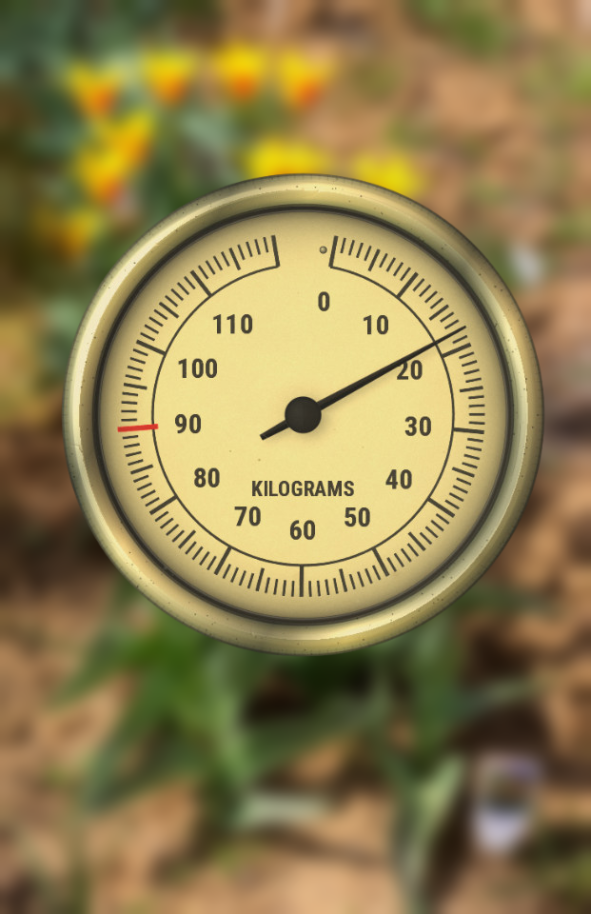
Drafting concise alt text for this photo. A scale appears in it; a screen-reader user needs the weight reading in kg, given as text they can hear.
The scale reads 18 kg
